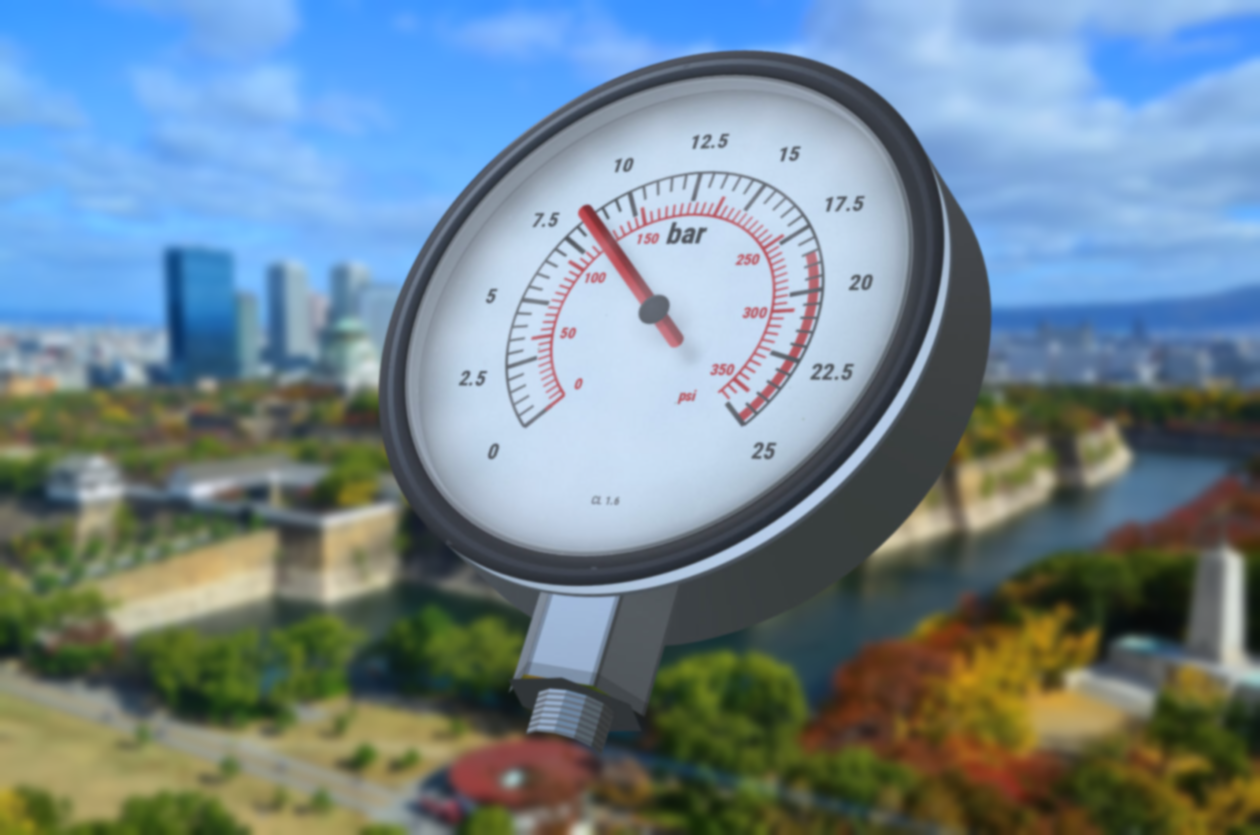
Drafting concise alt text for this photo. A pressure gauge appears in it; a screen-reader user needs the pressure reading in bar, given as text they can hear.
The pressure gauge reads 8.5 bar
